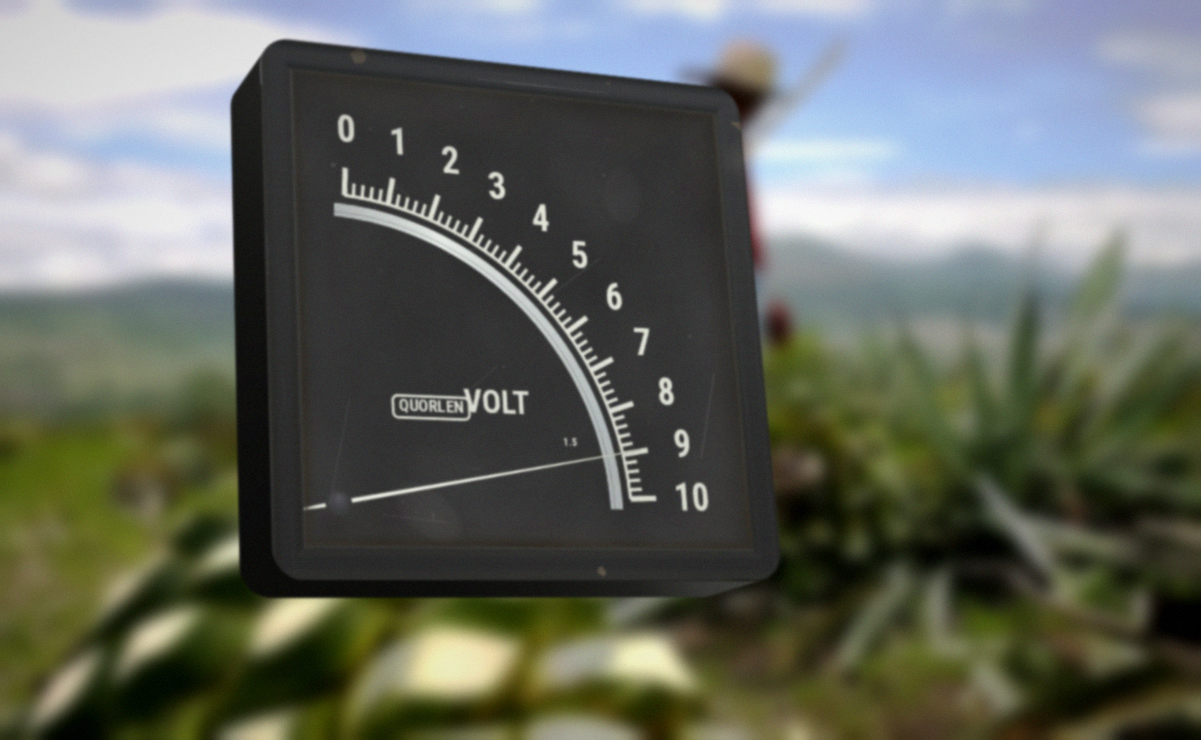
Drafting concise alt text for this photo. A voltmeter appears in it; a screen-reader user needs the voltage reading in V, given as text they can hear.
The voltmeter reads 9 V
